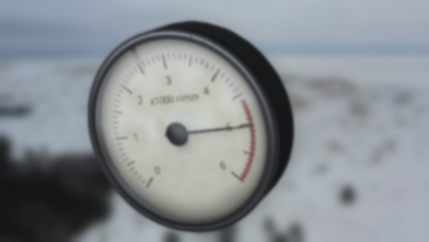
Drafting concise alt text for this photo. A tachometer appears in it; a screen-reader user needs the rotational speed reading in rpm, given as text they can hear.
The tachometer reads 5000 rpm
